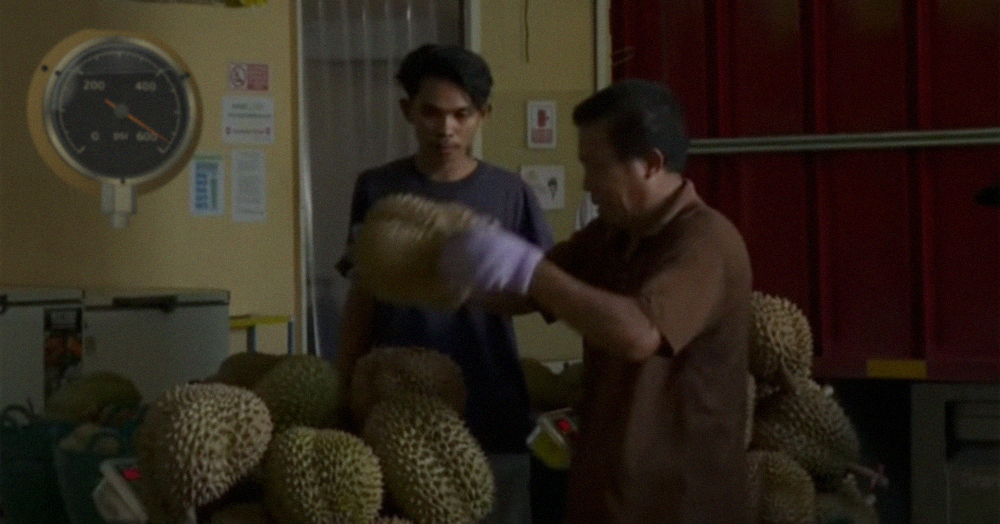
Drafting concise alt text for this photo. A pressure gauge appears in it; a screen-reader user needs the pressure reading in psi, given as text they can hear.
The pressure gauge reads 575 psi
